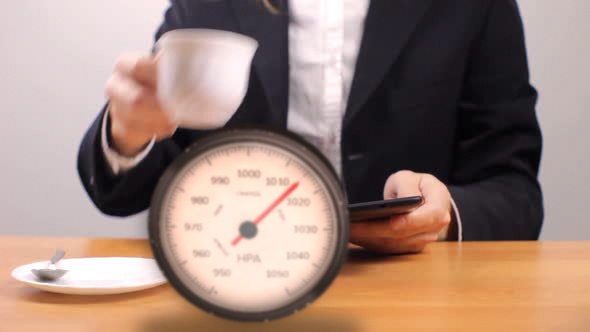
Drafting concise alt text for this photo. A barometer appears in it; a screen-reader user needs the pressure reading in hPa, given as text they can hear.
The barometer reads 1015 hPa
